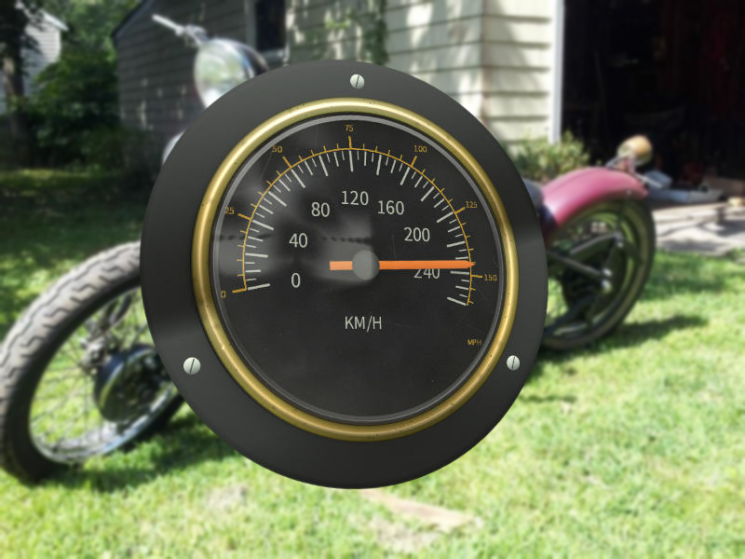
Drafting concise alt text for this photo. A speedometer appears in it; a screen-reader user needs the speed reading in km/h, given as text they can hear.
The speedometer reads 235 km/h
